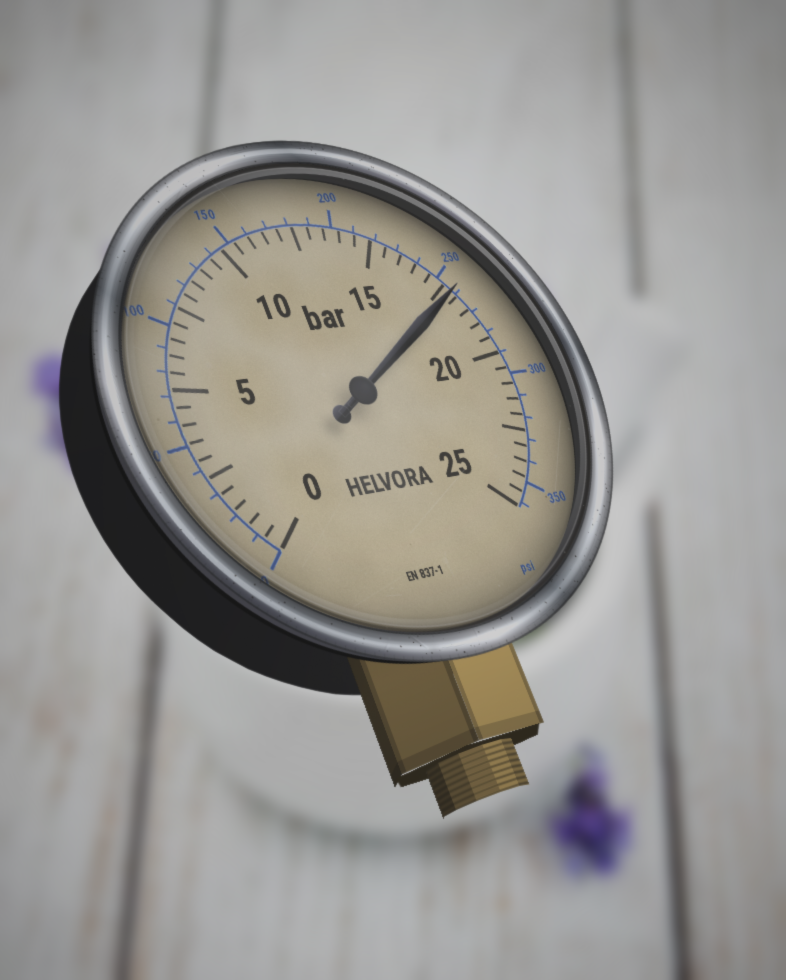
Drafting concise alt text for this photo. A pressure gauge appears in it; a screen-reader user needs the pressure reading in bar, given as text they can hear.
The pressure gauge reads 17.75 bar
